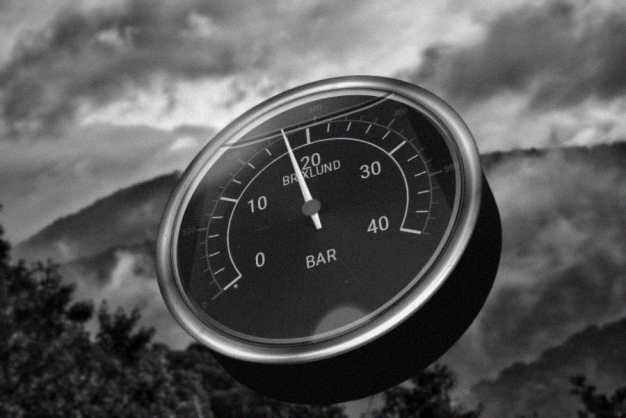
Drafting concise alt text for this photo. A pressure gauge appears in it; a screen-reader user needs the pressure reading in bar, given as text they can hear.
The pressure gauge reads 18 bar
